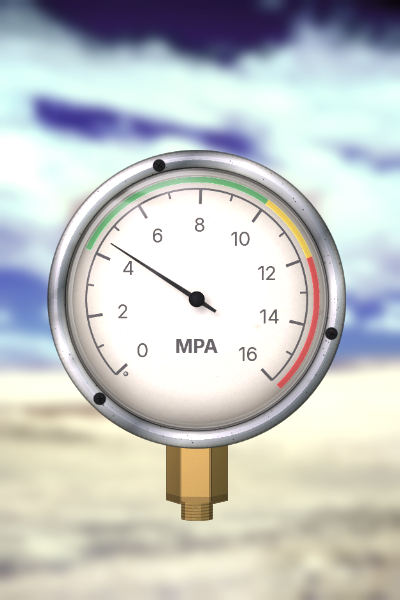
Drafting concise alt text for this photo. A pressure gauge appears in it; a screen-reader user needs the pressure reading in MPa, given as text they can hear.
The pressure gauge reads 4.5 MPa
